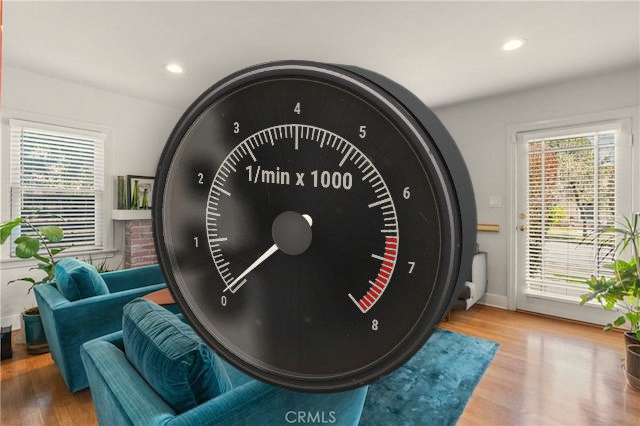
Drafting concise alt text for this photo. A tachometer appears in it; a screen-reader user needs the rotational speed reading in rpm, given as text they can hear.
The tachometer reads 100 rpm
